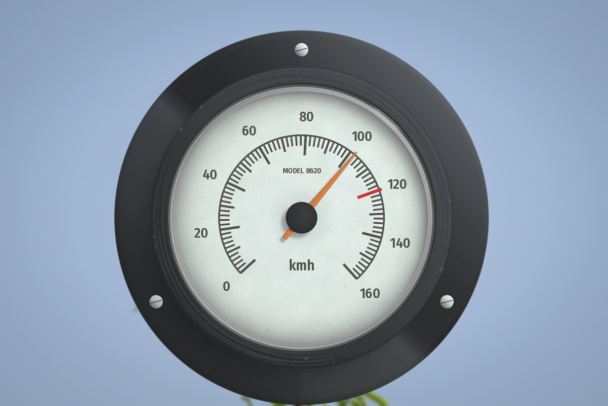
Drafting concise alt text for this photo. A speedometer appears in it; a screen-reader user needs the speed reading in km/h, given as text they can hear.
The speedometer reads 102 km/h
